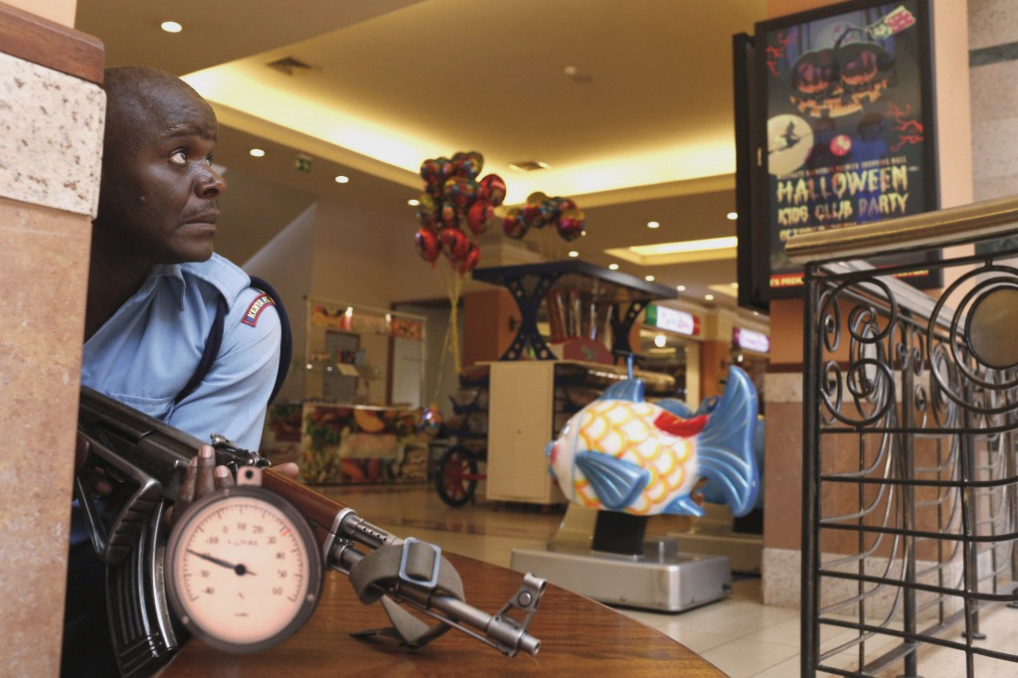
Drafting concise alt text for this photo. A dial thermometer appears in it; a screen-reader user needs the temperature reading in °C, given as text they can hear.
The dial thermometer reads -20 °C
